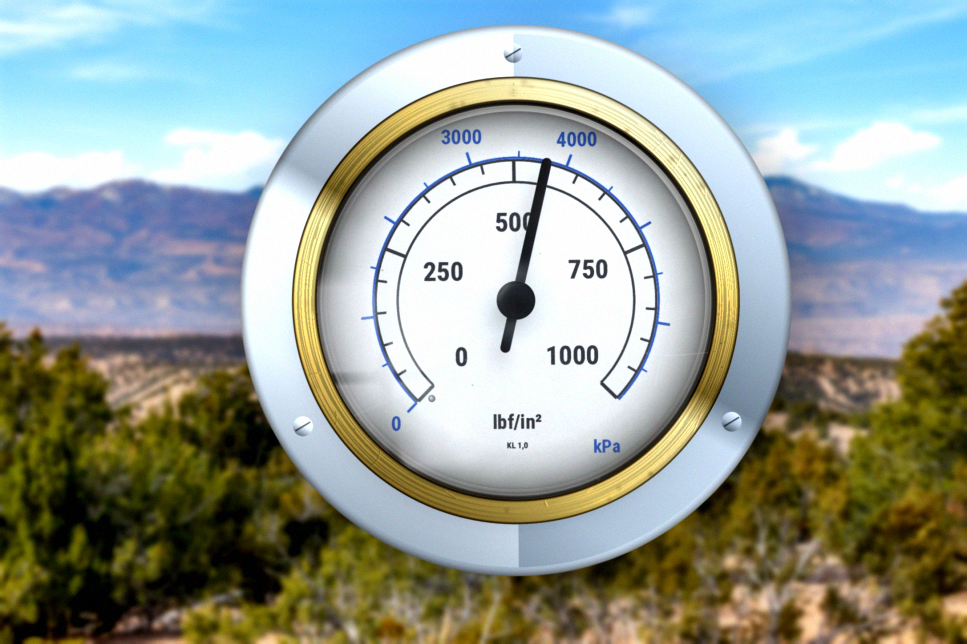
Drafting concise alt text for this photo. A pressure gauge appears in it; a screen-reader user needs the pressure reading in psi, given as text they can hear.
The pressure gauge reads 550 psi
